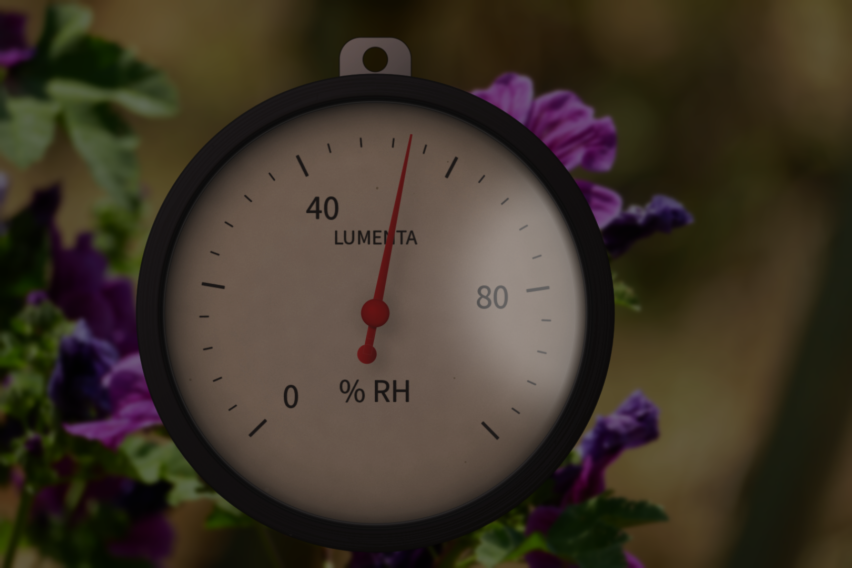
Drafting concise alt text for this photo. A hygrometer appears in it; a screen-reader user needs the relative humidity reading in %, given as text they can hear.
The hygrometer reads 54 %
